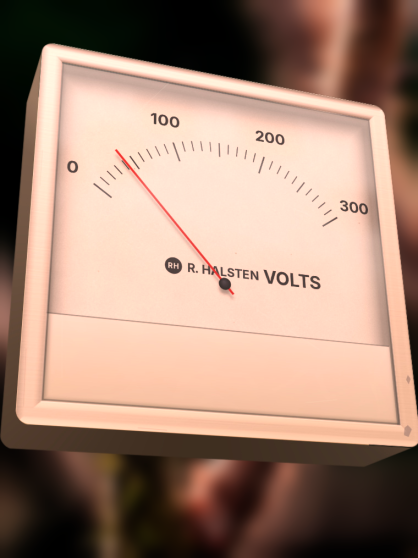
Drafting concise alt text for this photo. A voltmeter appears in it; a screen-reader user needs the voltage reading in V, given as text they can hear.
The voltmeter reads 40 V
